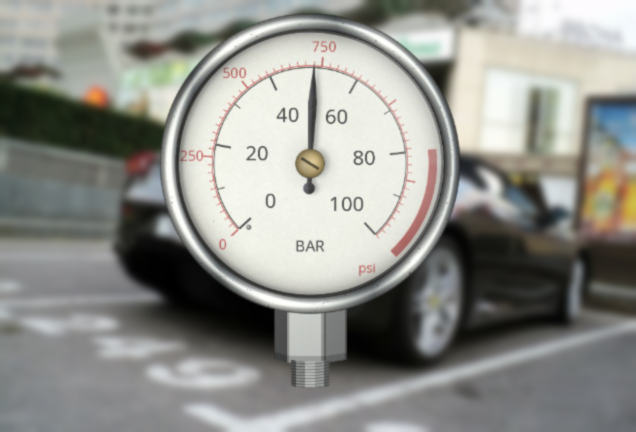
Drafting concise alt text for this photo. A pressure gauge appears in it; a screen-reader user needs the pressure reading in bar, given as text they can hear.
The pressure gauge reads 50 bar
